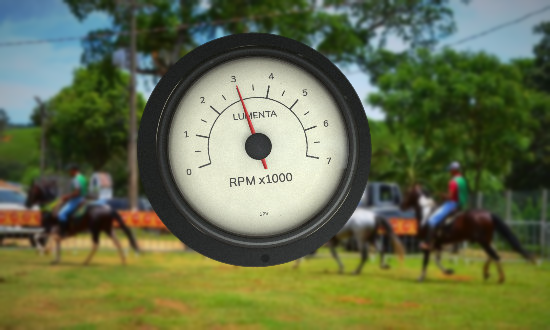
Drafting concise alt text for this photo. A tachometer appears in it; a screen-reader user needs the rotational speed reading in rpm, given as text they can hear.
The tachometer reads 3000 rpm
